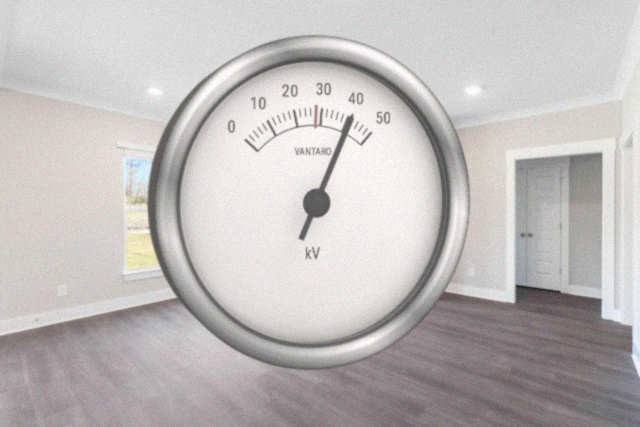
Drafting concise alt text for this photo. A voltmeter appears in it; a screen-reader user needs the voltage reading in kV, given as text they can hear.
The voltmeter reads 40 kV
